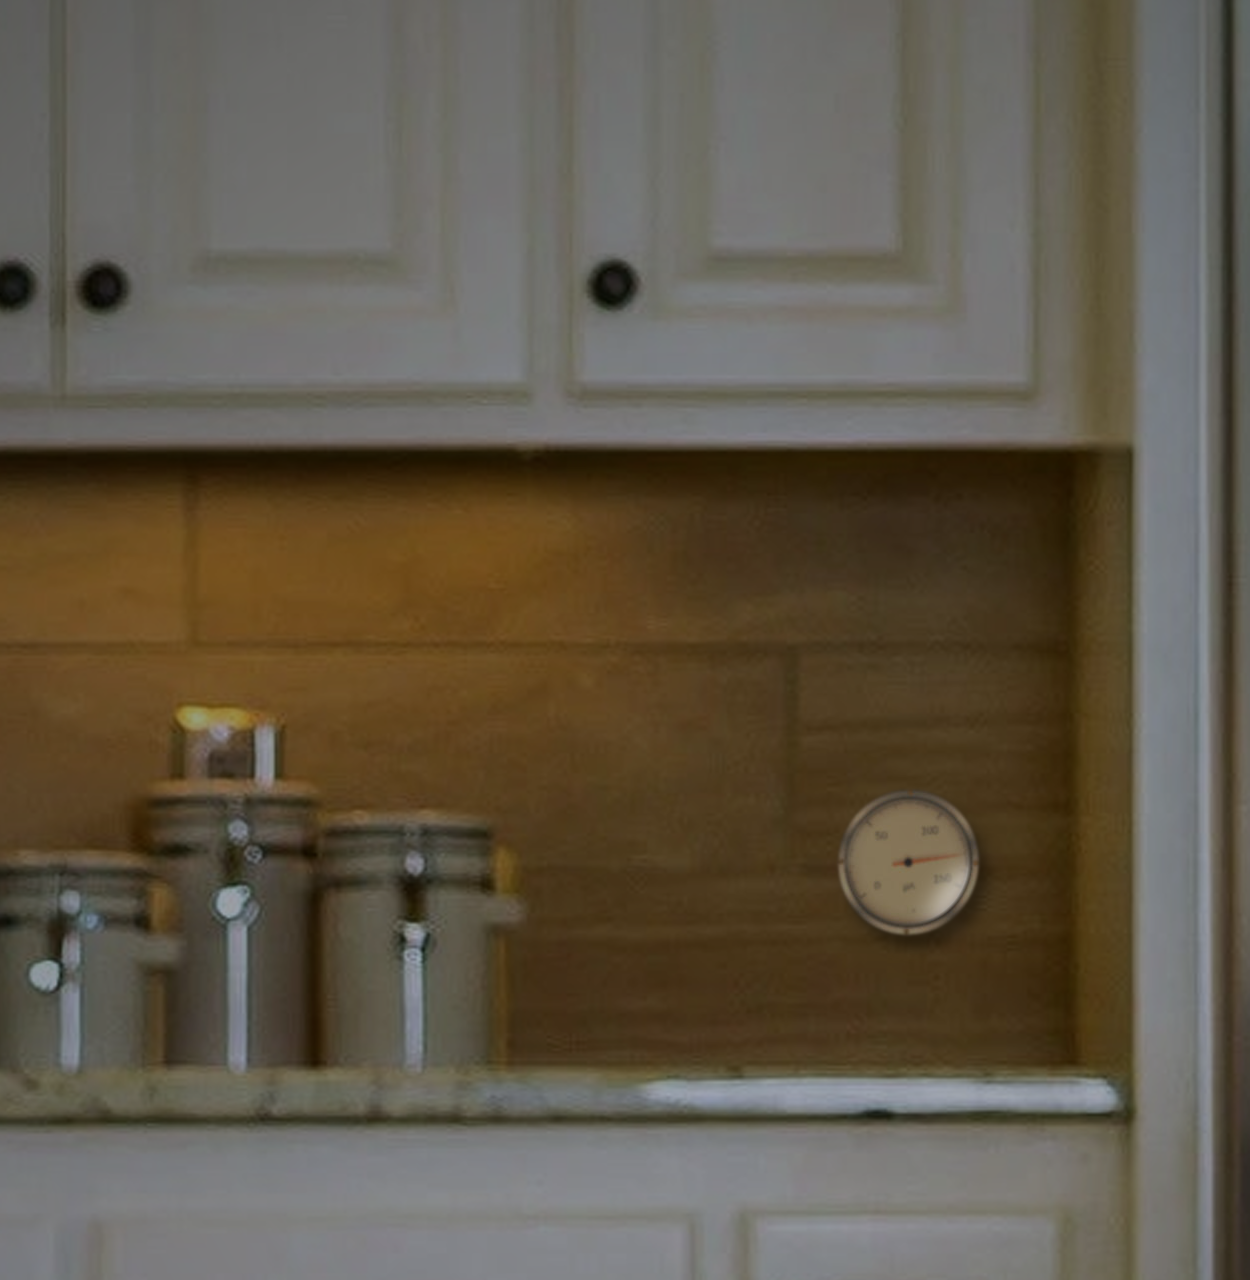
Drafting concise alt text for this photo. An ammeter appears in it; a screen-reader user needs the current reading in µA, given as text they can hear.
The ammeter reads 130 µA
